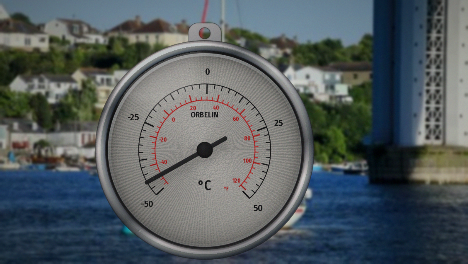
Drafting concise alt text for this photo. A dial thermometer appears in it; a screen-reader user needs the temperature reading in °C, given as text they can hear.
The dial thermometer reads -45 °C
